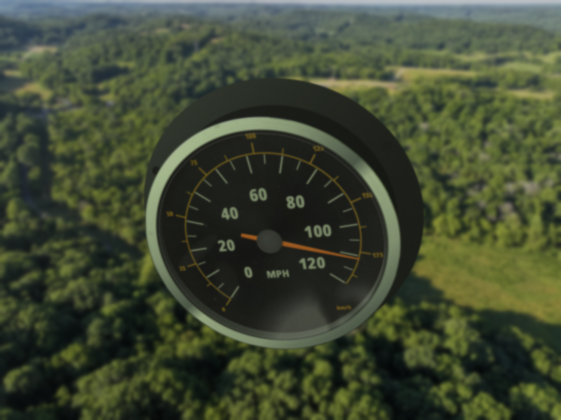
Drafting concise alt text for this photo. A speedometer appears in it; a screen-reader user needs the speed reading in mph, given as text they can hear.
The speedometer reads 110 mph
